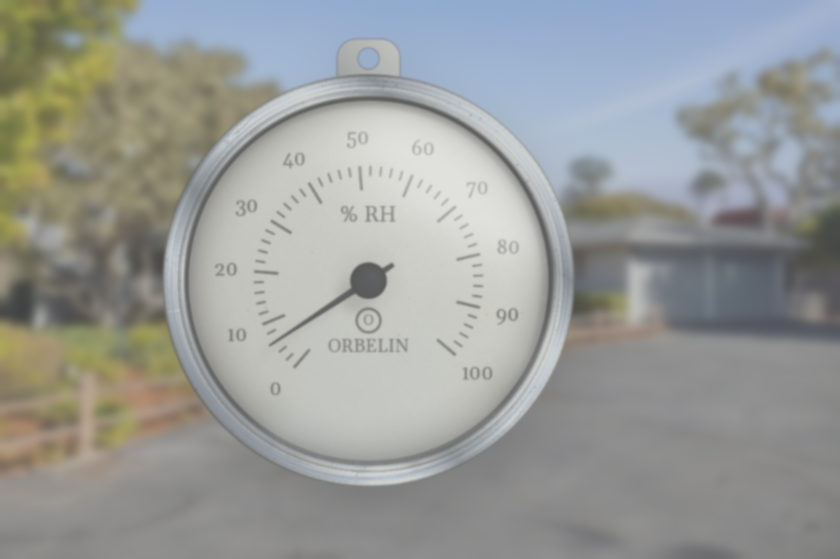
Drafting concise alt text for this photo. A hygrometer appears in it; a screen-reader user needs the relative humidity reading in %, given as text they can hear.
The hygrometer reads 6 %
